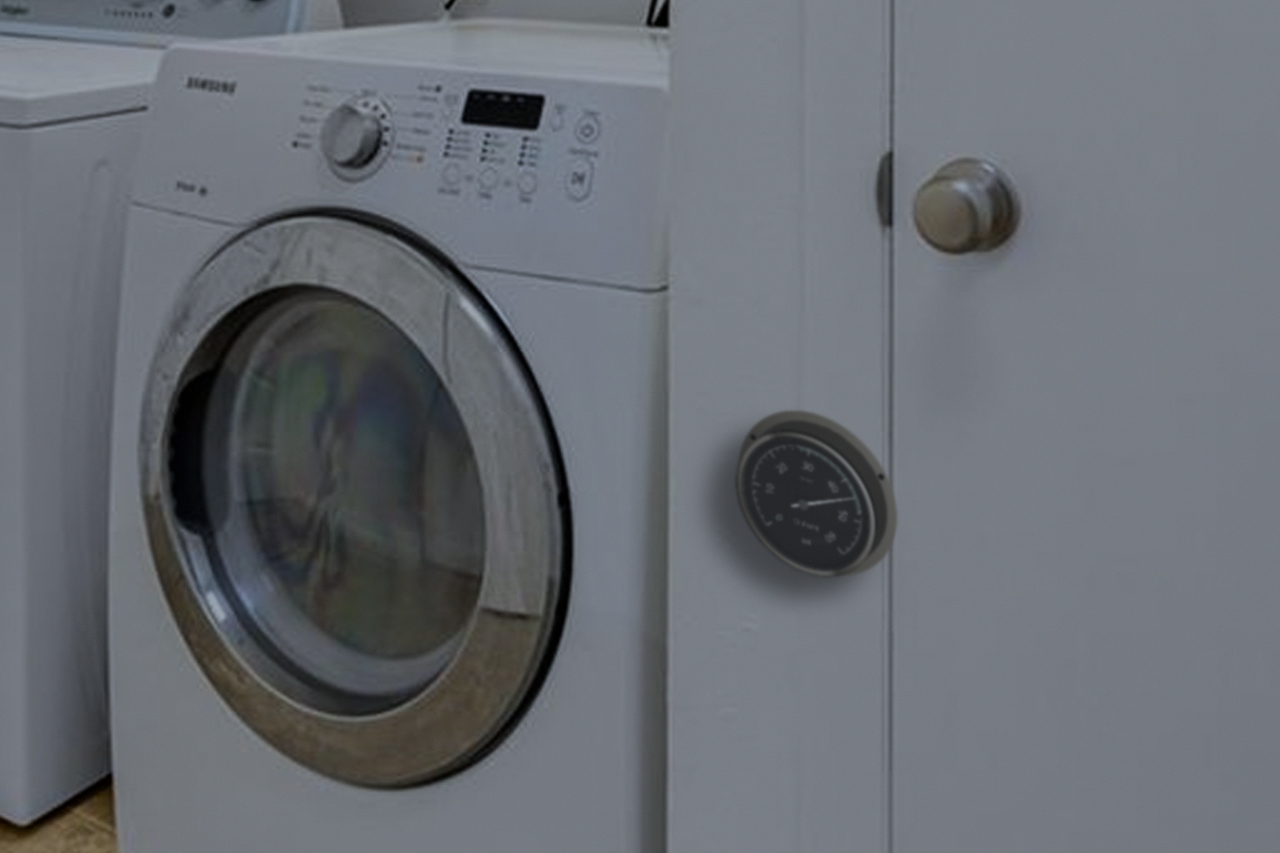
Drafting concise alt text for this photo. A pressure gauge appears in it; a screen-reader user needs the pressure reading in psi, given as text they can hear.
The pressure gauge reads 44 psi
